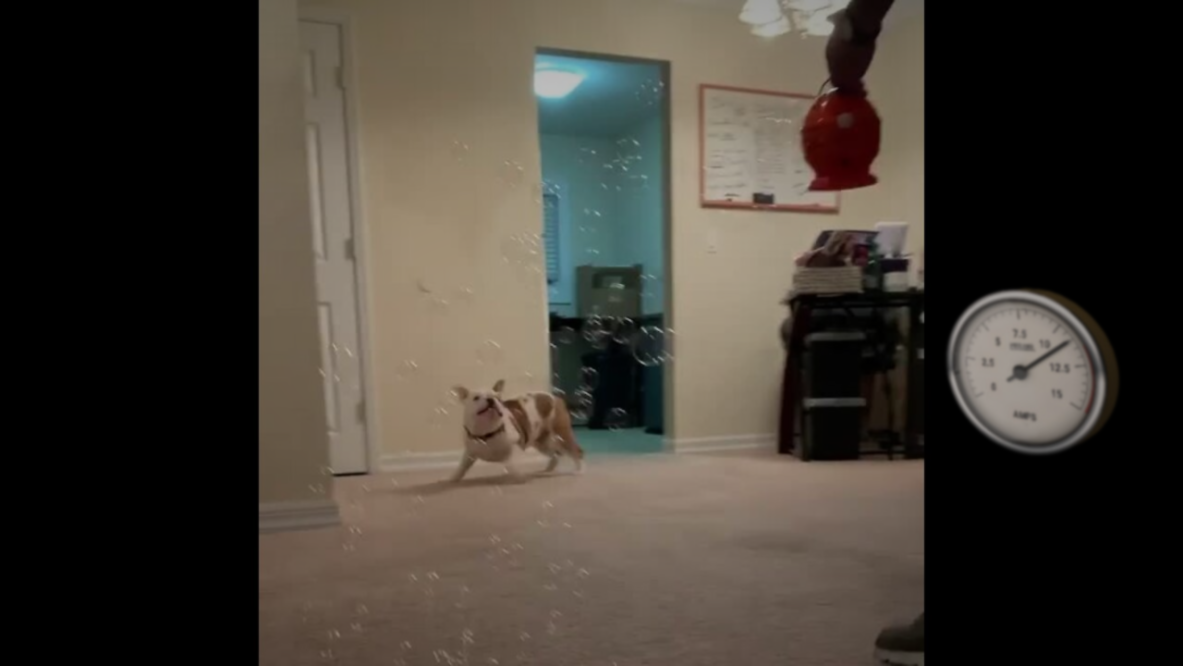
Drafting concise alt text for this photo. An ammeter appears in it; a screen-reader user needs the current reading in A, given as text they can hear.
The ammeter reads 11 A
